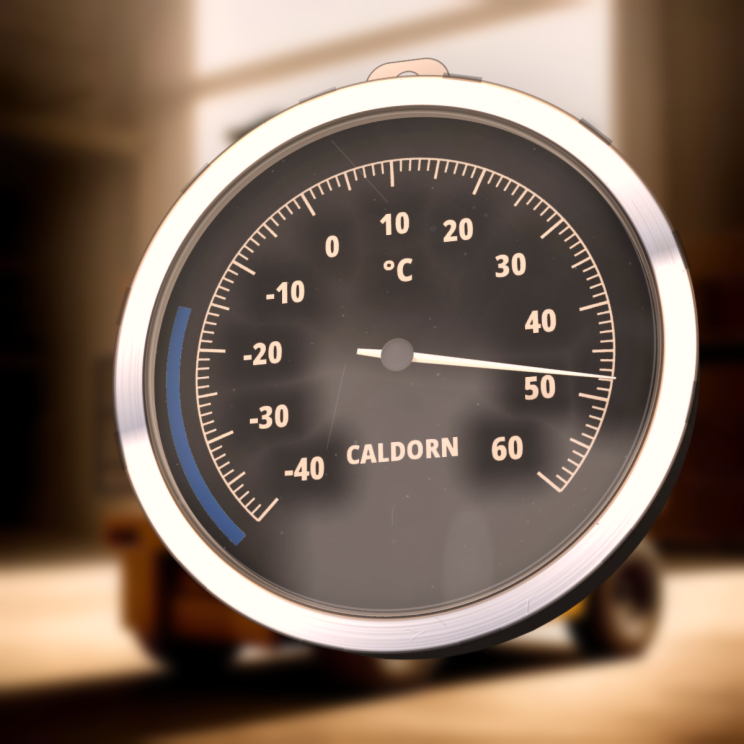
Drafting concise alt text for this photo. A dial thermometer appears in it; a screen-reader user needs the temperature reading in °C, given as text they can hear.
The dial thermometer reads 48 °C
